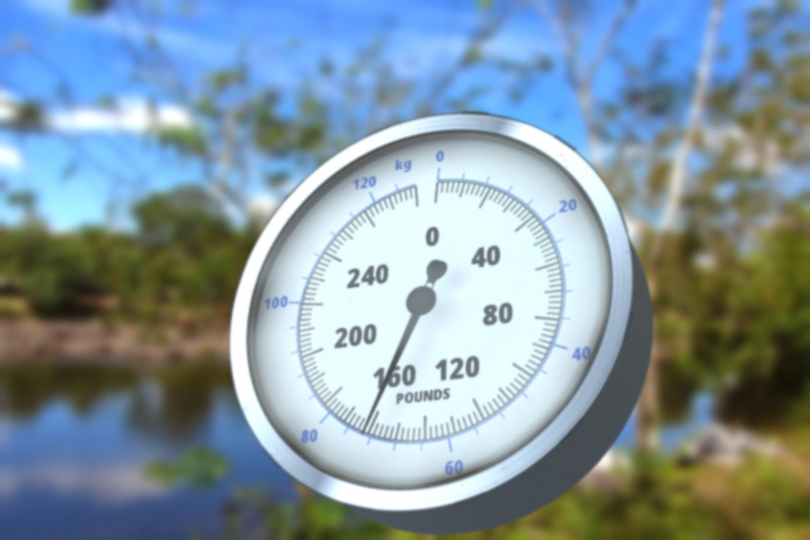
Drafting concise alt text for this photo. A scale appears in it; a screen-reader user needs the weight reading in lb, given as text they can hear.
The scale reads 160 lb
